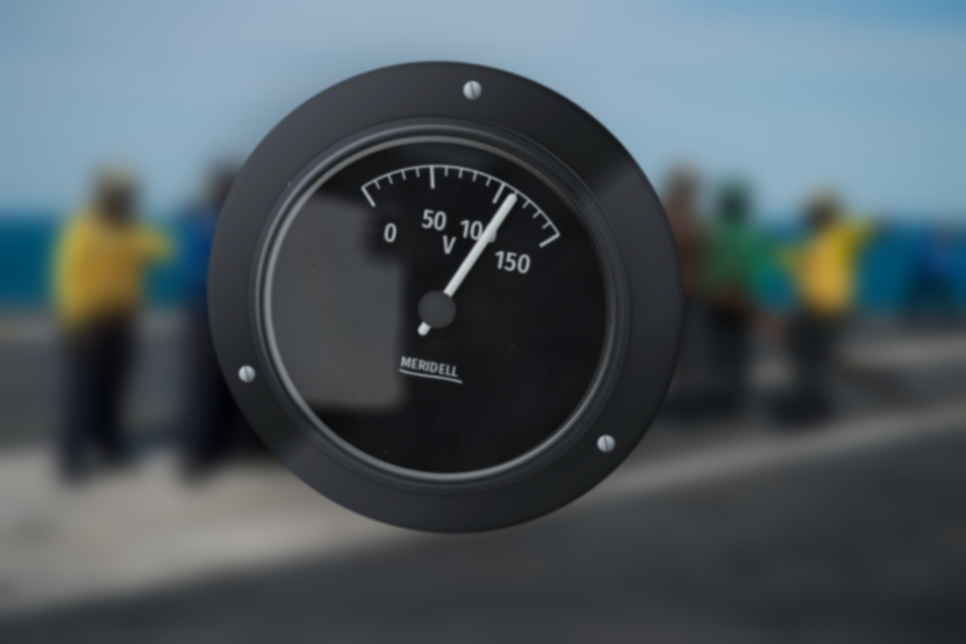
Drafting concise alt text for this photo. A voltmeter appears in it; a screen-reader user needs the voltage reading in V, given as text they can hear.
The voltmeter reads 110 V
